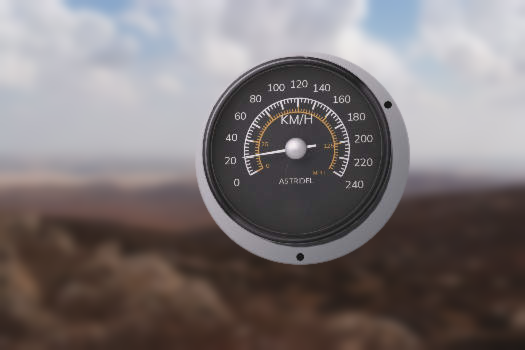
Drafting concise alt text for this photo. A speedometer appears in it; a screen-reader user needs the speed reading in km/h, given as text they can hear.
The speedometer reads 20 km/h
